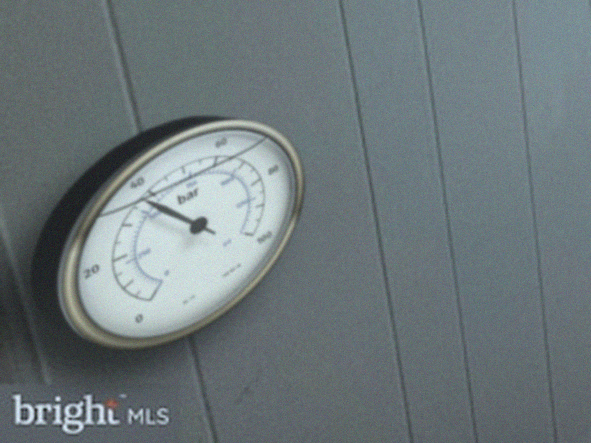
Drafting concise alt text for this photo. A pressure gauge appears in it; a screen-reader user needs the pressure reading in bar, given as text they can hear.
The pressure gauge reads 37.5 bar
